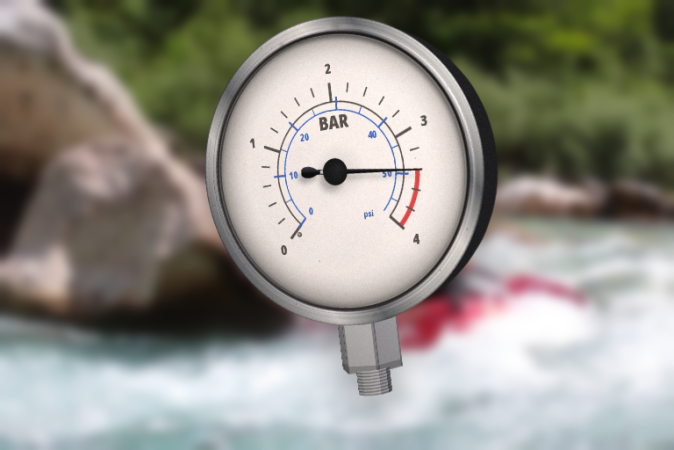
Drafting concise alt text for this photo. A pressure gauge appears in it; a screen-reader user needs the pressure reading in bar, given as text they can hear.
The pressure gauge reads 3.4 bar
